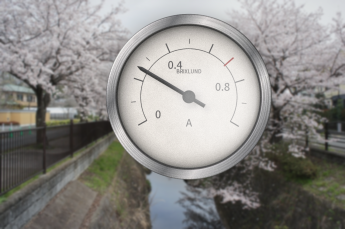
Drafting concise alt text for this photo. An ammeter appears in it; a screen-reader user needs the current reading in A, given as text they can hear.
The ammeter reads 0.25 A
